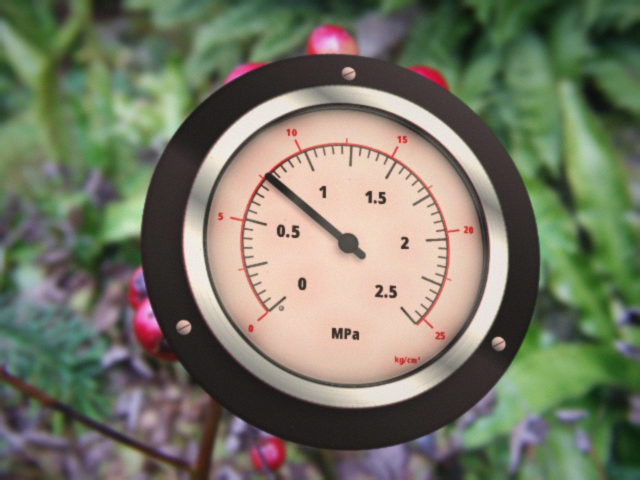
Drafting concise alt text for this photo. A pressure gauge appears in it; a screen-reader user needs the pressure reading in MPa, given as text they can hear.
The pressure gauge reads 0.75 MPa
